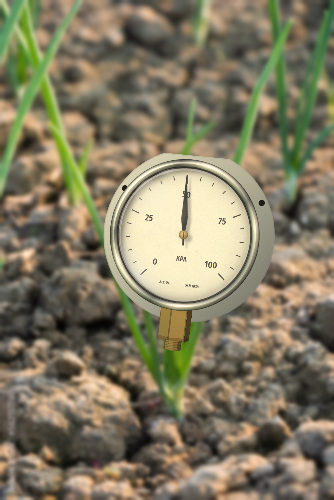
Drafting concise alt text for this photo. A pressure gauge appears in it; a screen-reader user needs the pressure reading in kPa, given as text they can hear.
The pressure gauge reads 50 kPa
